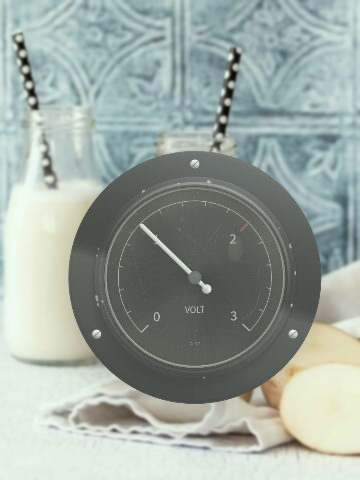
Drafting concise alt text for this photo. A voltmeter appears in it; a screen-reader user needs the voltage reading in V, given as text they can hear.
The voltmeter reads 1 V
